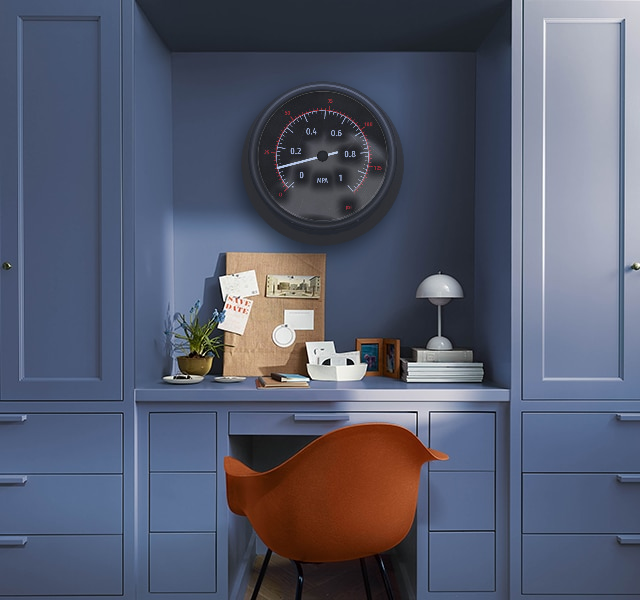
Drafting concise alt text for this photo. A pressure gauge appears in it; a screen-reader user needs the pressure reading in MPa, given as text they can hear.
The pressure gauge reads 0.1 MPa
